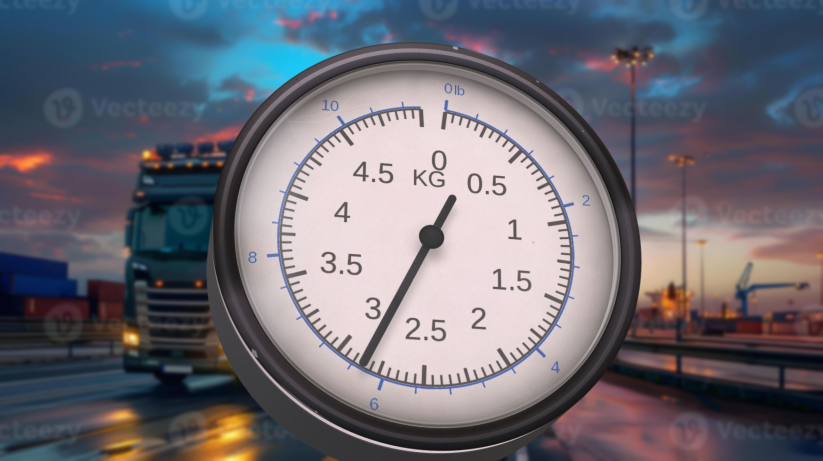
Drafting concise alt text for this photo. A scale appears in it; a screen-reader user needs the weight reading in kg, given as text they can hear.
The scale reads 2.85 kg
